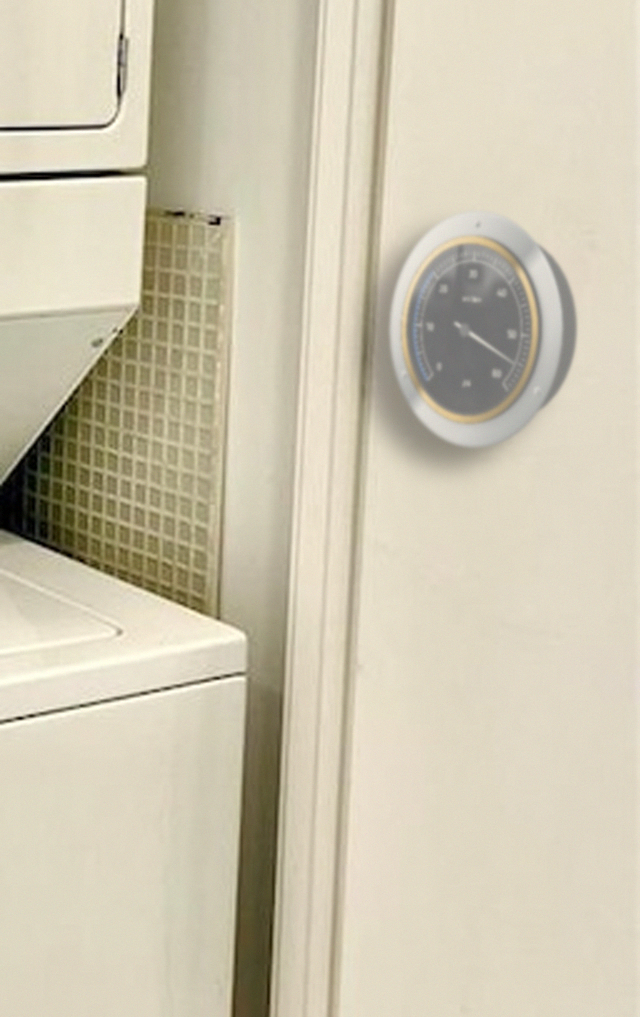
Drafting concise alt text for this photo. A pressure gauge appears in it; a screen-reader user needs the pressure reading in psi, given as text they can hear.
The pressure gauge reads 55 psi
